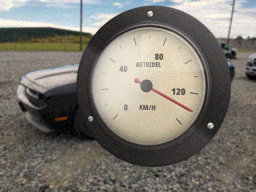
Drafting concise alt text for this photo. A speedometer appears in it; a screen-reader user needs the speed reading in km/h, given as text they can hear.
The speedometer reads 130 km/h
